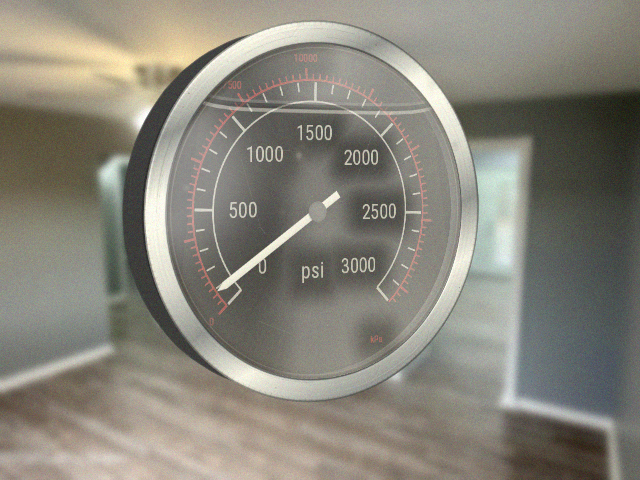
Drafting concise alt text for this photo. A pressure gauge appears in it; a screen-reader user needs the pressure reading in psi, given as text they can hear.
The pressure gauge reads 100 psi
